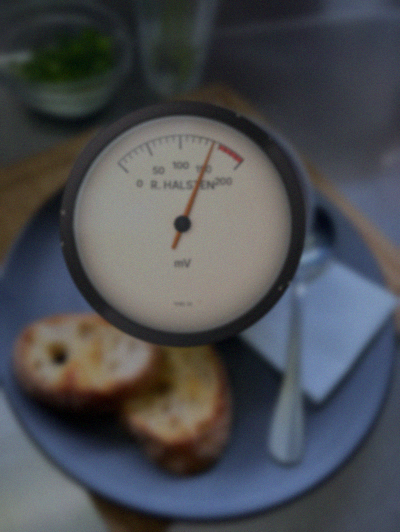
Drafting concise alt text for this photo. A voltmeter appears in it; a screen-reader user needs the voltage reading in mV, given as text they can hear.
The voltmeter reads 150 mV
